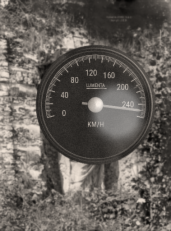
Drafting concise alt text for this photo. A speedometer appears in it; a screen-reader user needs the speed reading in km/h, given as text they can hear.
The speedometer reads 250 km/h
